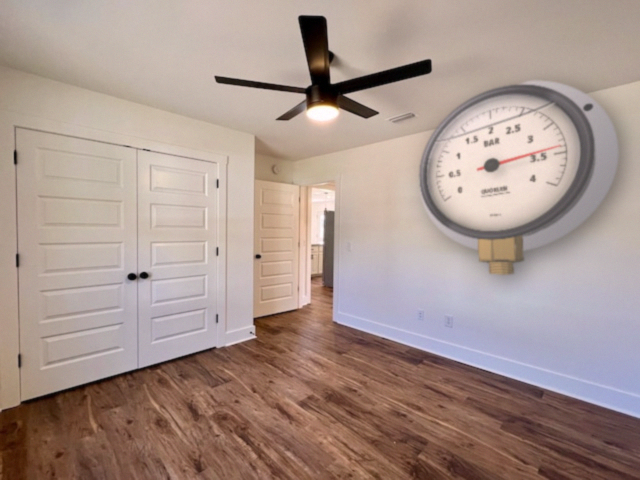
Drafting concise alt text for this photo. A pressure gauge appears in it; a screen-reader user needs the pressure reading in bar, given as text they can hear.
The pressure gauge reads 3.4 bar
